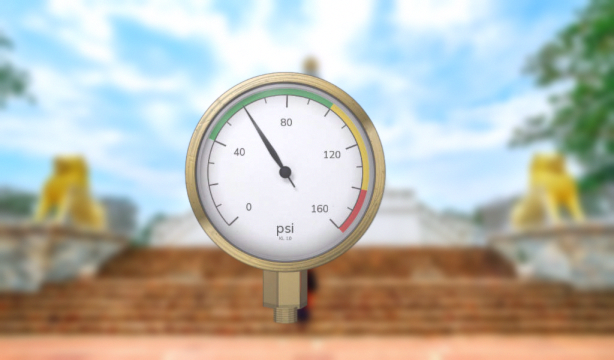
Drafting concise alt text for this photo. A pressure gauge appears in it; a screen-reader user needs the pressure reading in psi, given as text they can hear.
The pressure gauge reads 60 psi
